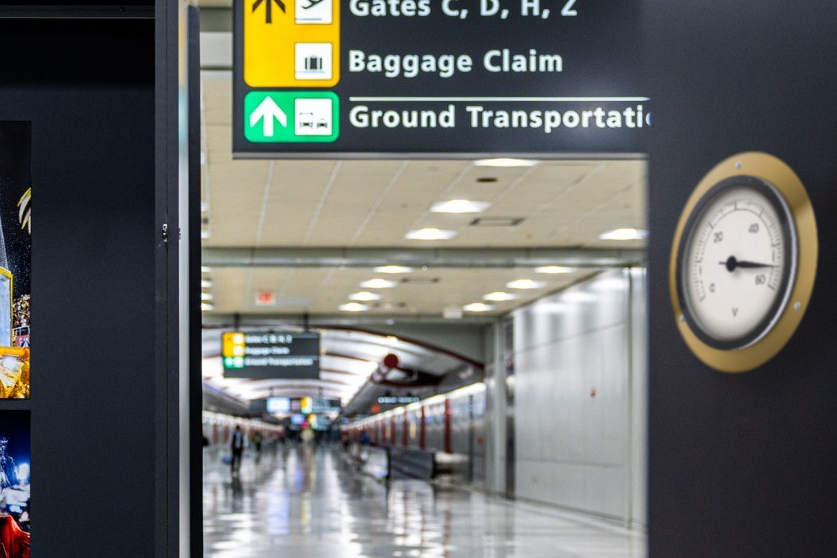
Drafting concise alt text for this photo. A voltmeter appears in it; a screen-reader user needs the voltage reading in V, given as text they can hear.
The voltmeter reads 55 V
